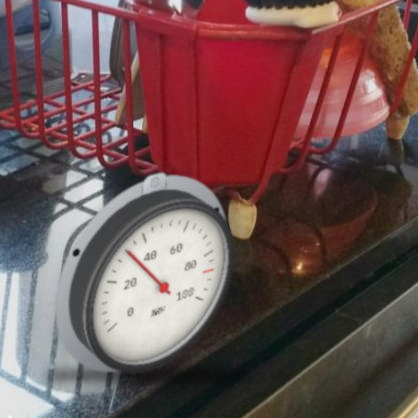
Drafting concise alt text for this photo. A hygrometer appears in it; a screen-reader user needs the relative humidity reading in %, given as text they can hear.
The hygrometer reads 32 %
